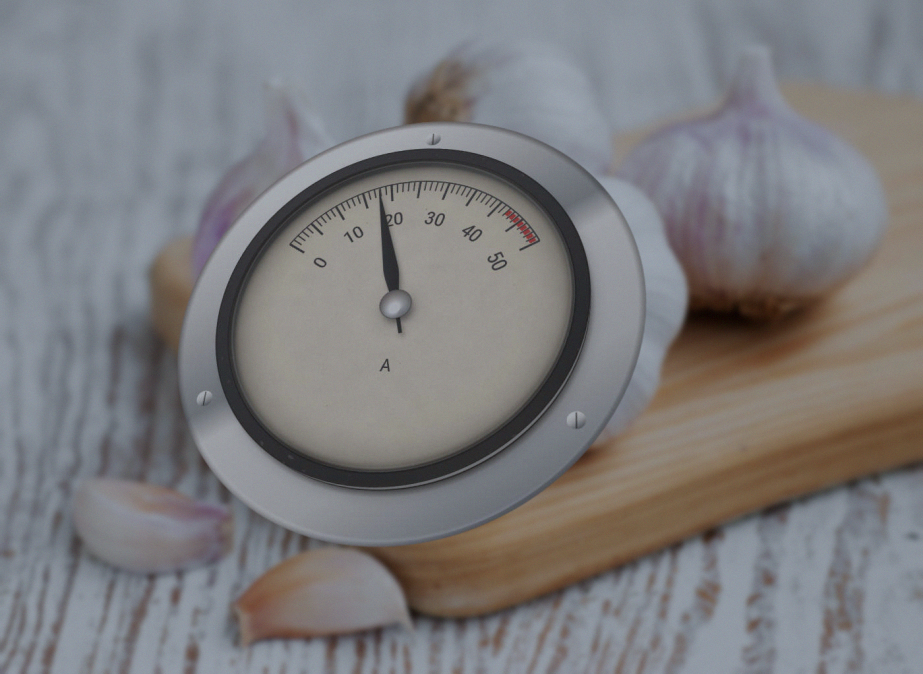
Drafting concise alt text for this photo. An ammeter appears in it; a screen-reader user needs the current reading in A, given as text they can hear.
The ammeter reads 18 A
